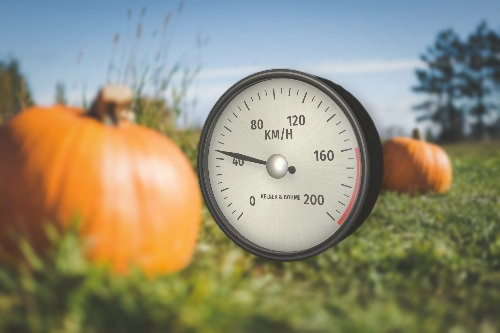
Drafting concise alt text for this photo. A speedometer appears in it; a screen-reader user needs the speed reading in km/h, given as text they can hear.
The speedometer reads 45 km/h
